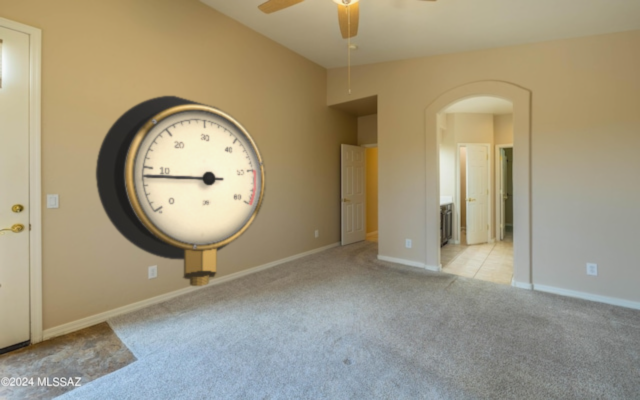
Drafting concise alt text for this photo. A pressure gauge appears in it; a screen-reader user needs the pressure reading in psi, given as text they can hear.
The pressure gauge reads 8 psi
